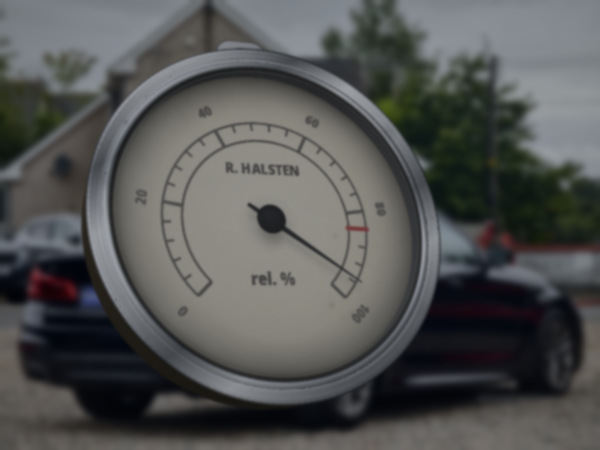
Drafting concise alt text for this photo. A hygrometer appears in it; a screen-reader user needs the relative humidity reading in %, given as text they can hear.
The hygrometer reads 96 %
